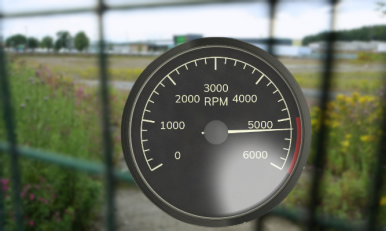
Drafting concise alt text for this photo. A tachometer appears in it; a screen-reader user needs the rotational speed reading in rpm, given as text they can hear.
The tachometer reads 5200 rpm
